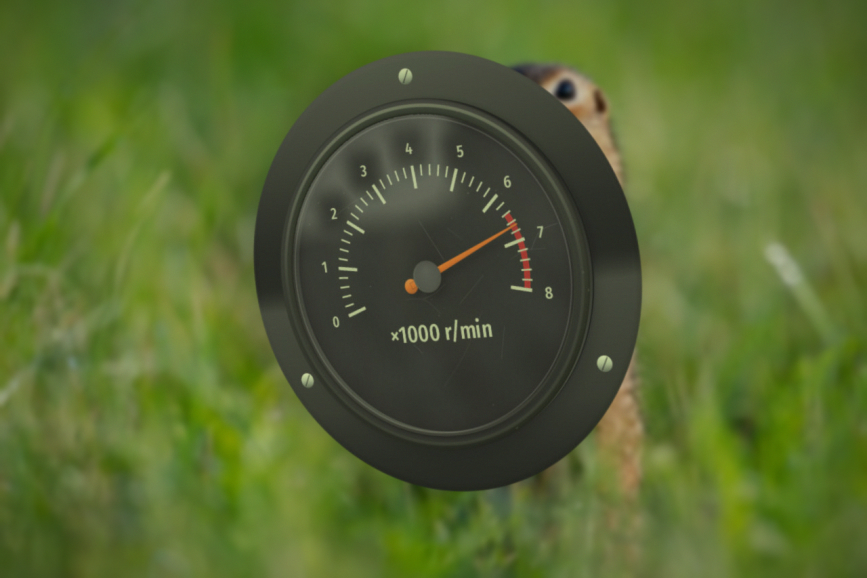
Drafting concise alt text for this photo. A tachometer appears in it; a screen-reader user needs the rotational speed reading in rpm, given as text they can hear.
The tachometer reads 6700 rpm
